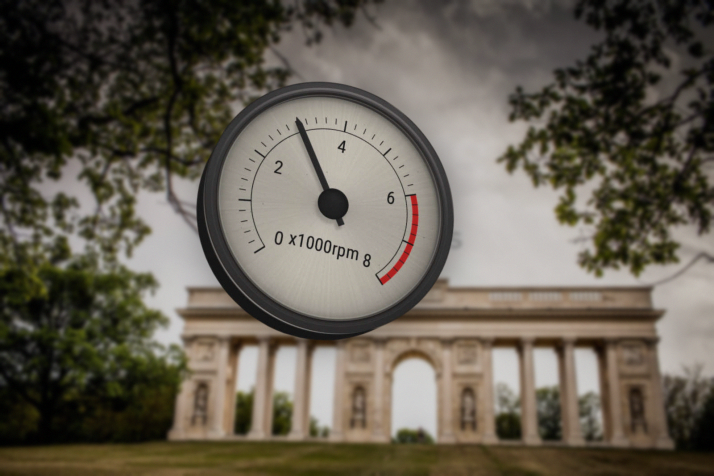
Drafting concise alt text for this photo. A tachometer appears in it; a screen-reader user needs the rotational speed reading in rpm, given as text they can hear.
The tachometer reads 3000 rpm
